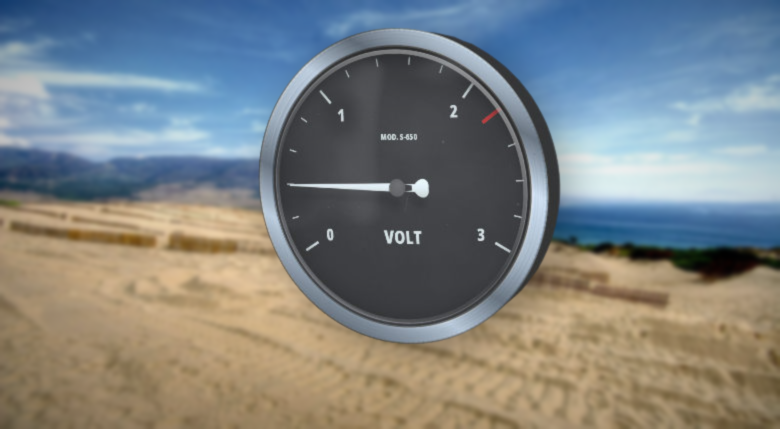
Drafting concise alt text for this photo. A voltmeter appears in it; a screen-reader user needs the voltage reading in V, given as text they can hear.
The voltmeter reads 0.4 V
